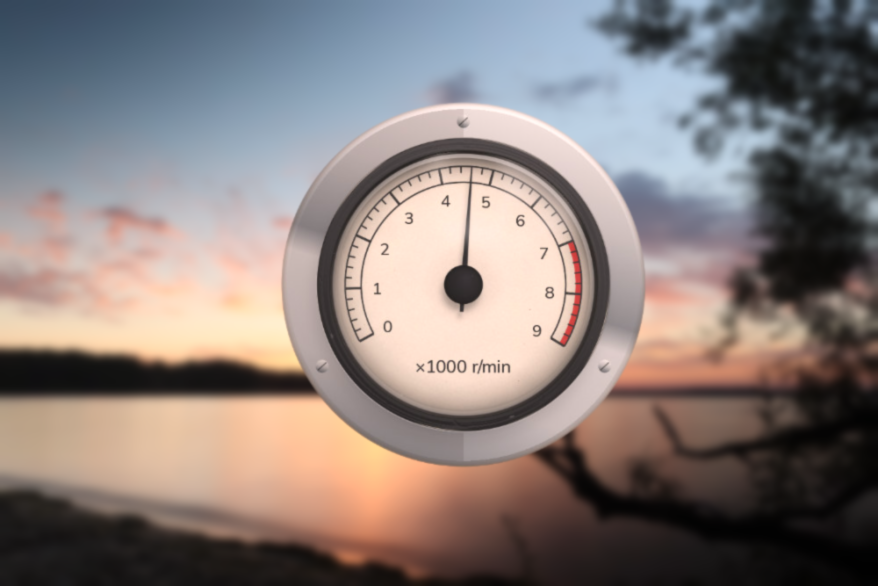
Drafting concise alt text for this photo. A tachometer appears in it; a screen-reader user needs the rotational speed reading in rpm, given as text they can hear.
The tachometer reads 4600 rpm
